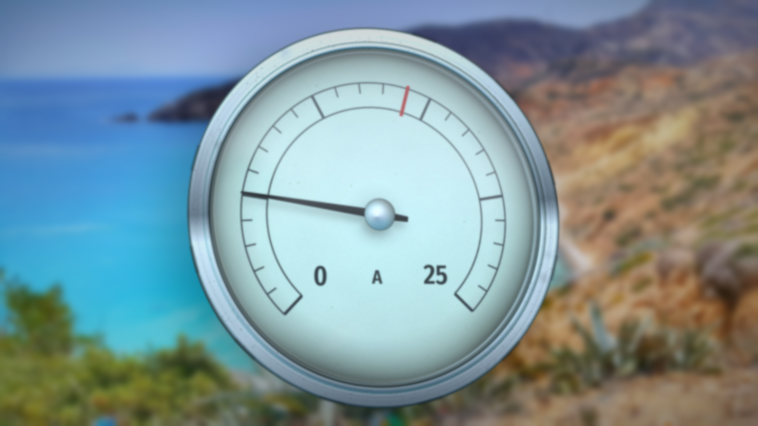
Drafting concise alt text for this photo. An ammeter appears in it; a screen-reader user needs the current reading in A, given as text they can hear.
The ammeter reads 5 A
